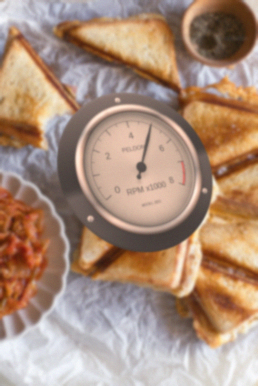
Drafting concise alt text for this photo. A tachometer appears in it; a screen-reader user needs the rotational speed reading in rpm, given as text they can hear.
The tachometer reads 5000 rpm
